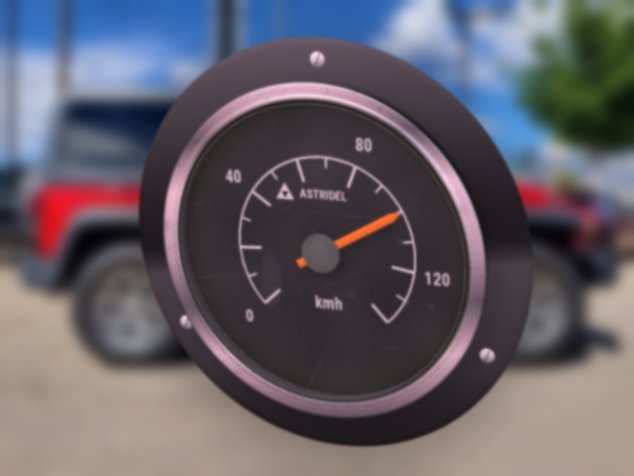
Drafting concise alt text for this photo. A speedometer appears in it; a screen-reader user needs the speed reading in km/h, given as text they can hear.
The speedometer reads 100 km/h
